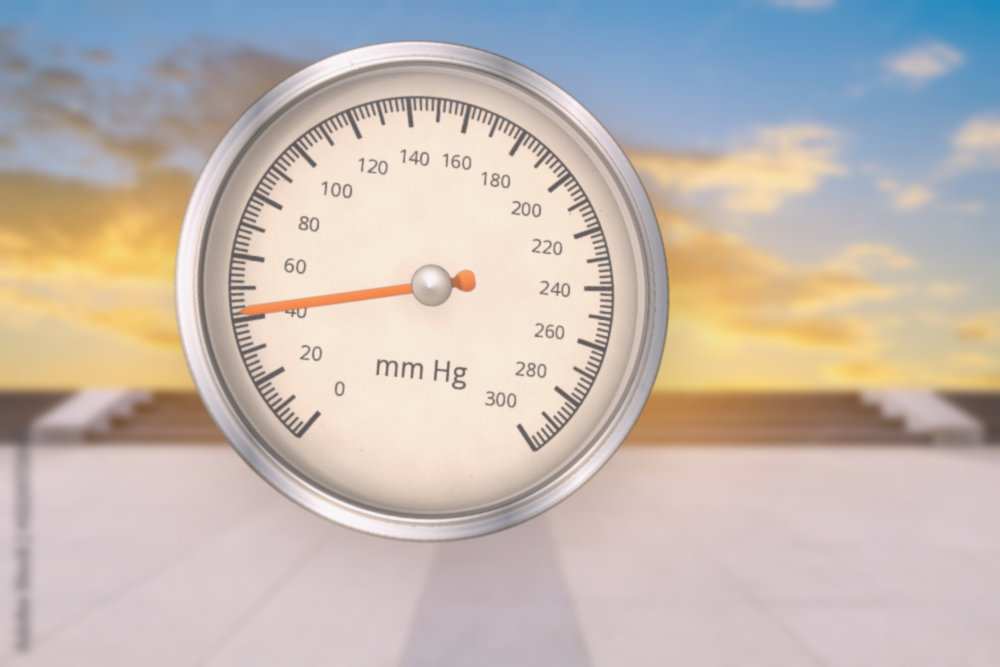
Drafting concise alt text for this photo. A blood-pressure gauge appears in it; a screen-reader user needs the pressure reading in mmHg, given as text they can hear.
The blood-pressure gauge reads 42 mmHg
